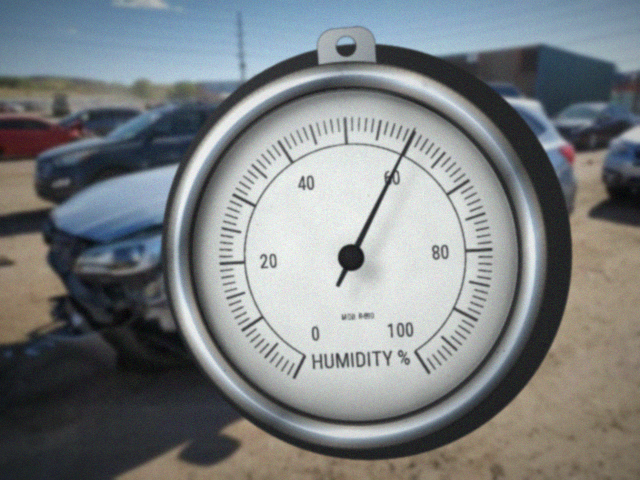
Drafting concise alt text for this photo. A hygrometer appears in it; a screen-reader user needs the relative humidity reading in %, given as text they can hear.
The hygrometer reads 60 %
